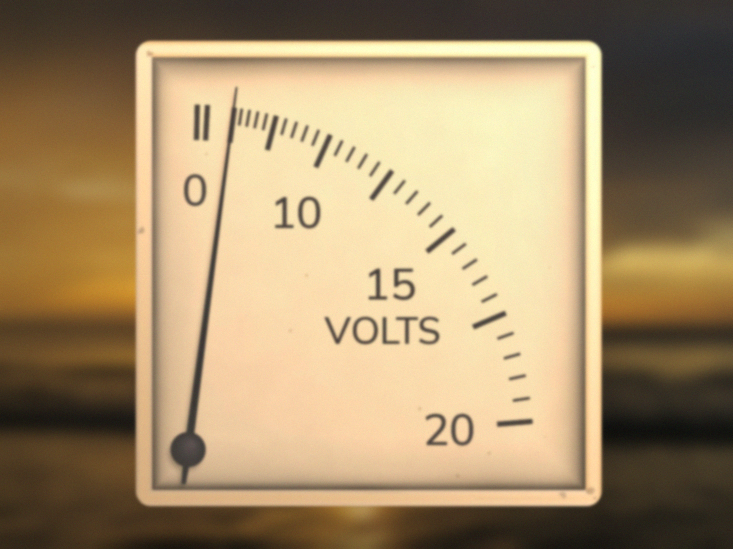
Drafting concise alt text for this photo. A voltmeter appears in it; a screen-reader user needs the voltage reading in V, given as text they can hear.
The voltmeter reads 5 V
